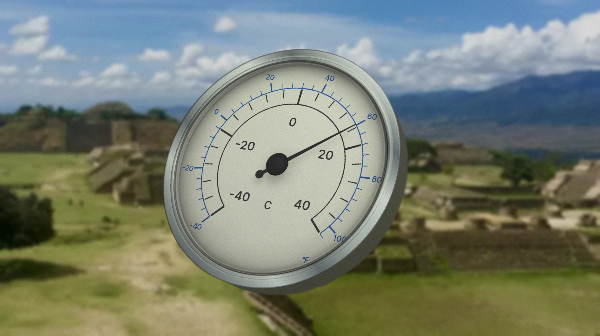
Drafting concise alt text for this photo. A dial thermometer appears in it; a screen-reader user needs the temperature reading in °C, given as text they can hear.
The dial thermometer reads 16 °C
